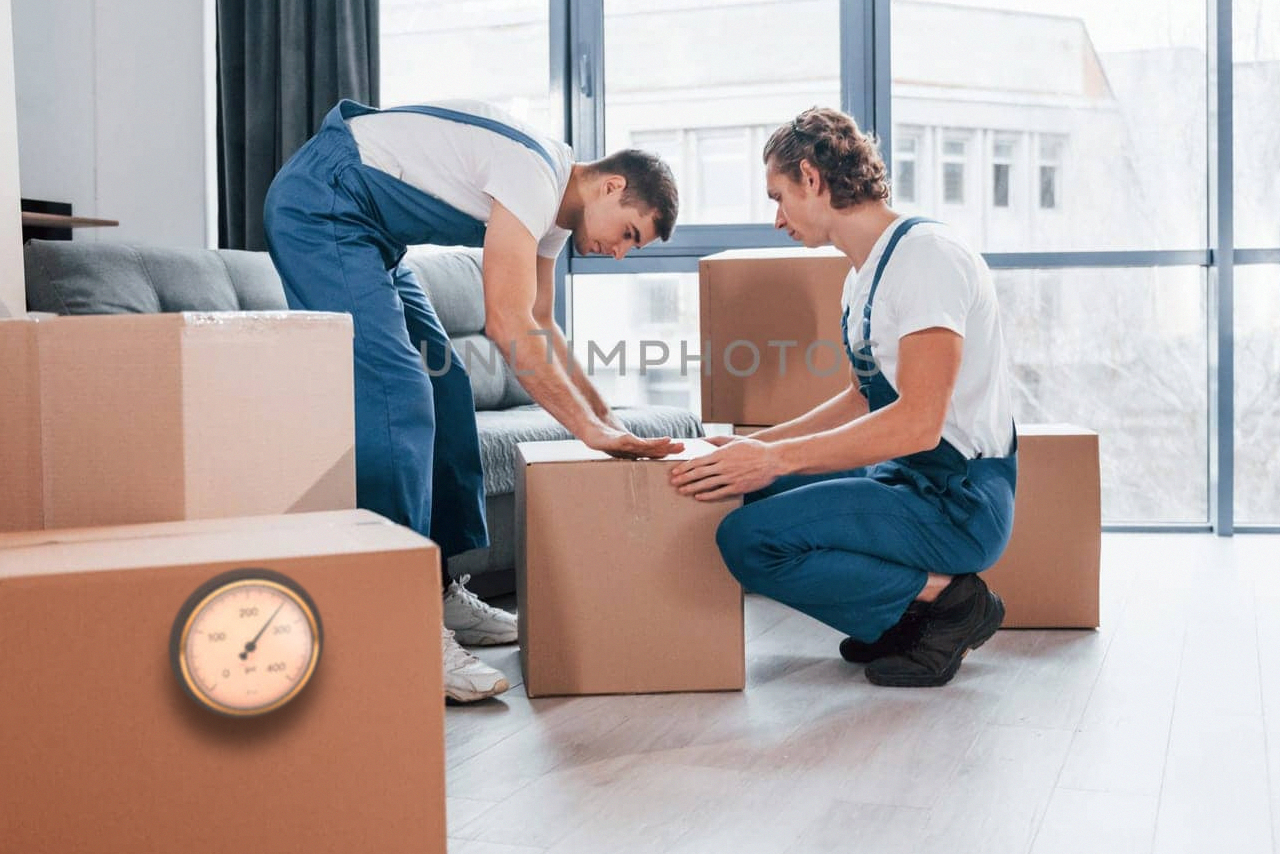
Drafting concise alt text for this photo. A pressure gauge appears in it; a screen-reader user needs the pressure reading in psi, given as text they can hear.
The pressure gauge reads 260 psi
